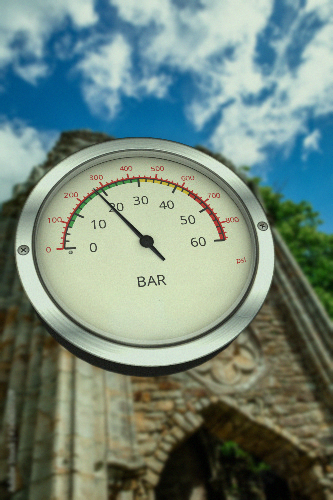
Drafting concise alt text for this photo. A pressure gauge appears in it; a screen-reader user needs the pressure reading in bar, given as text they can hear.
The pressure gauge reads 18 bar
